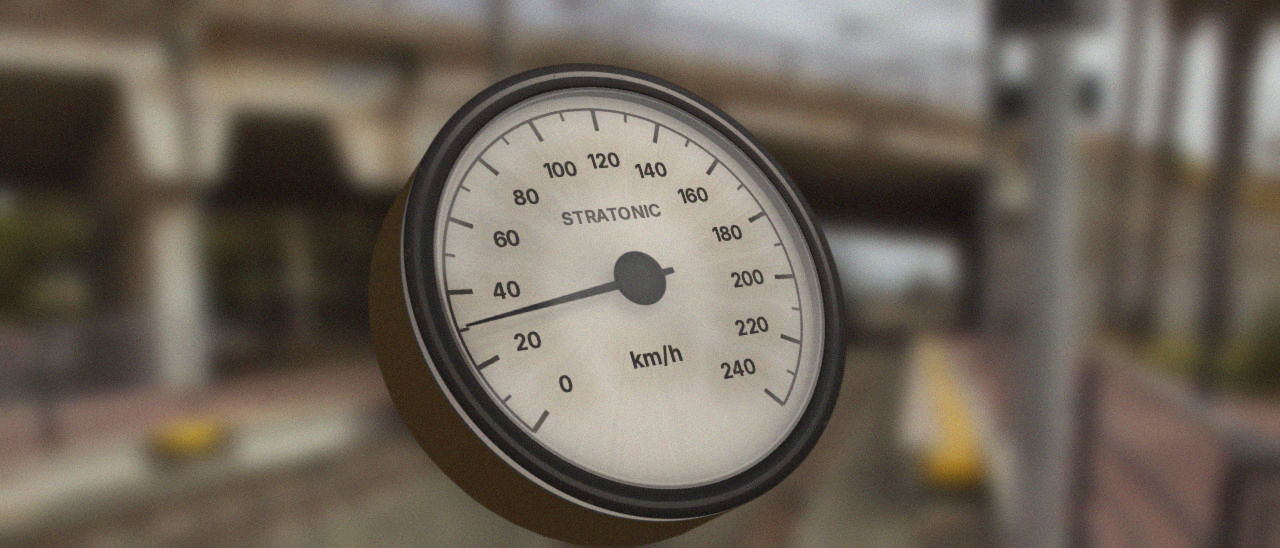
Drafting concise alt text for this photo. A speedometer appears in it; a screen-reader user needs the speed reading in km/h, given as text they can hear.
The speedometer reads 30 km/h
